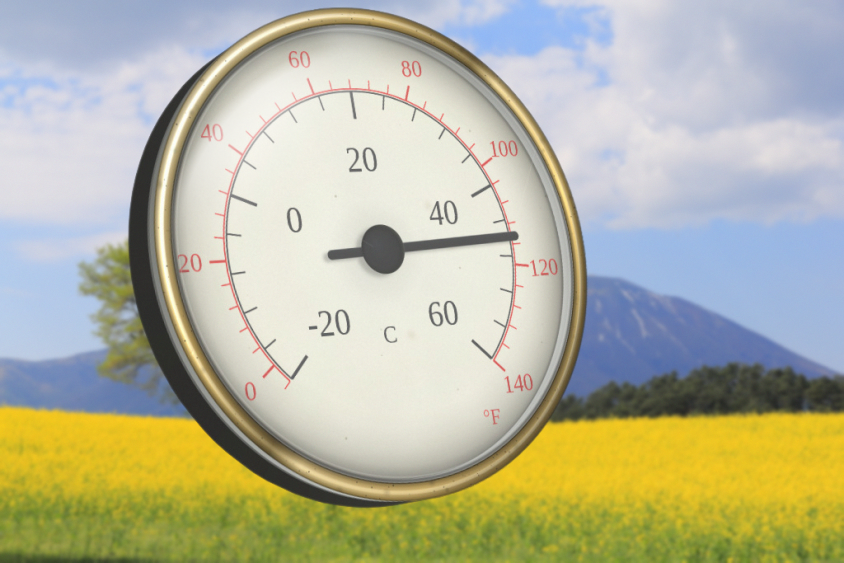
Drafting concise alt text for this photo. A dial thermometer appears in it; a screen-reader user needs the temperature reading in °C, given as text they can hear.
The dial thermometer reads 46 °C
